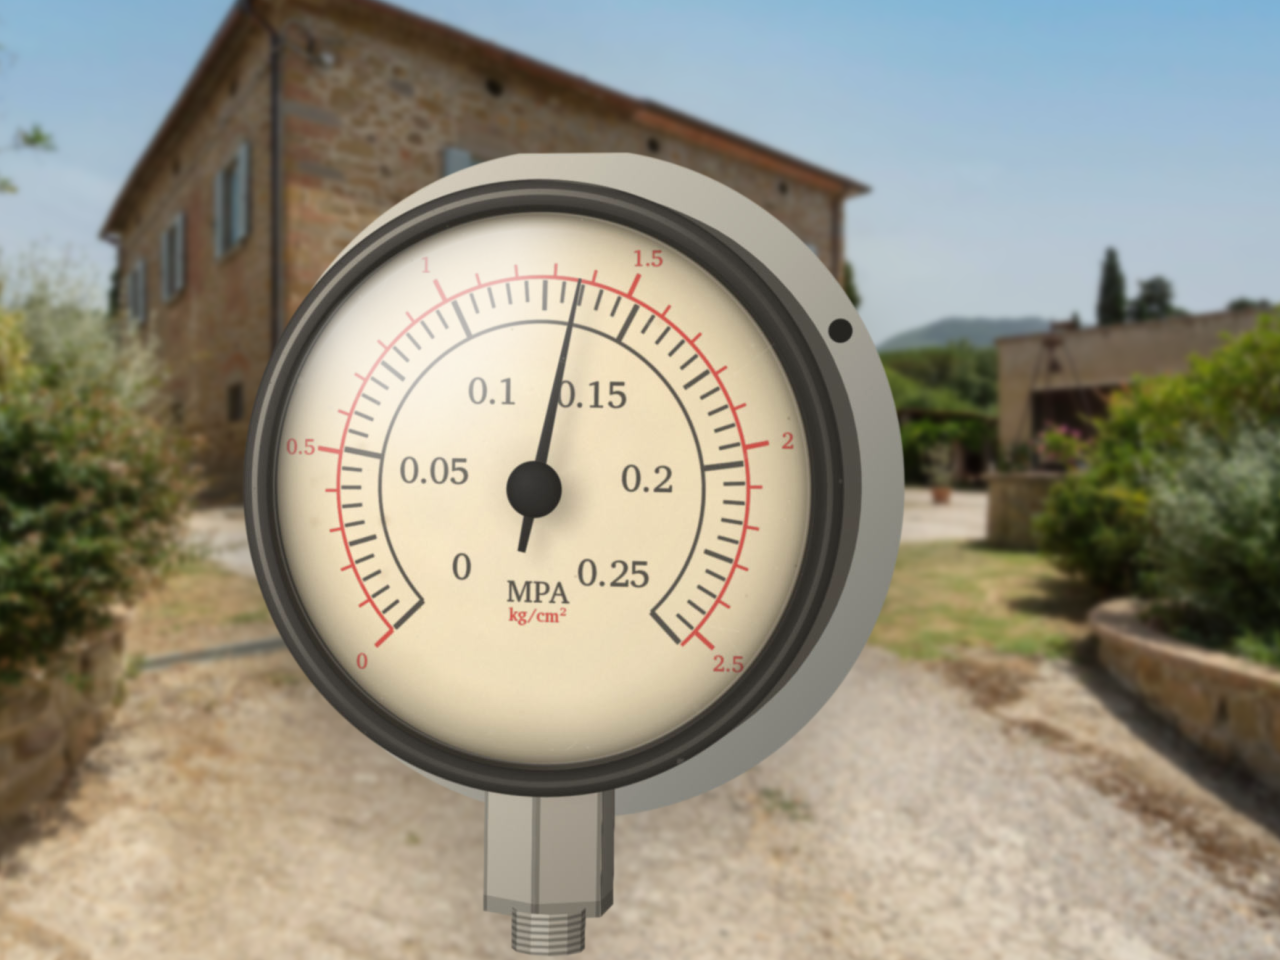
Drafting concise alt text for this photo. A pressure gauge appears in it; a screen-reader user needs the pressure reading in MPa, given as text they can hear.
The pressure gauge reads 0.135 MPa
